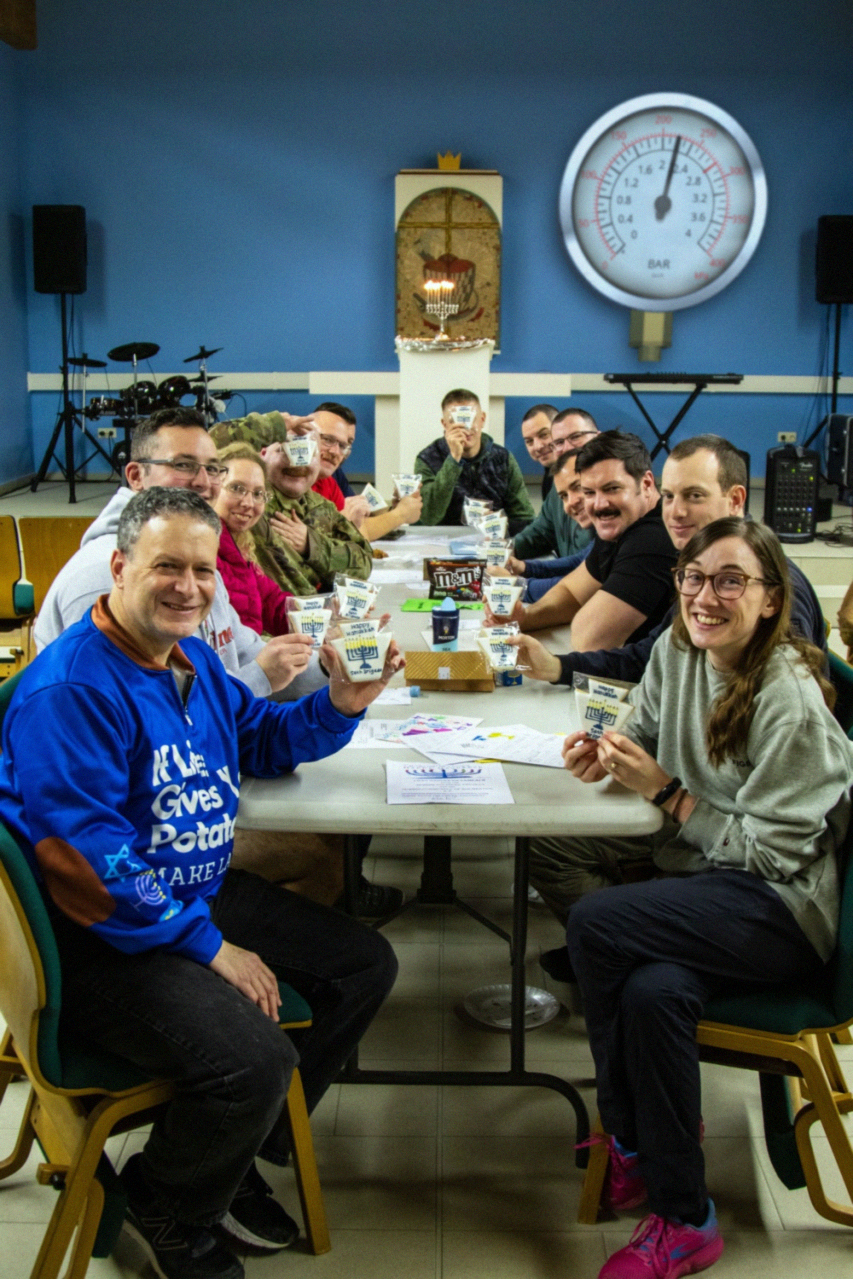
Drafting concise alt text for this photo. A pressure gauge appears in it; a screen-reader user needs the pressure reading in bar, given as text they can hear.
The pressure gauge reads 2.2 bar
